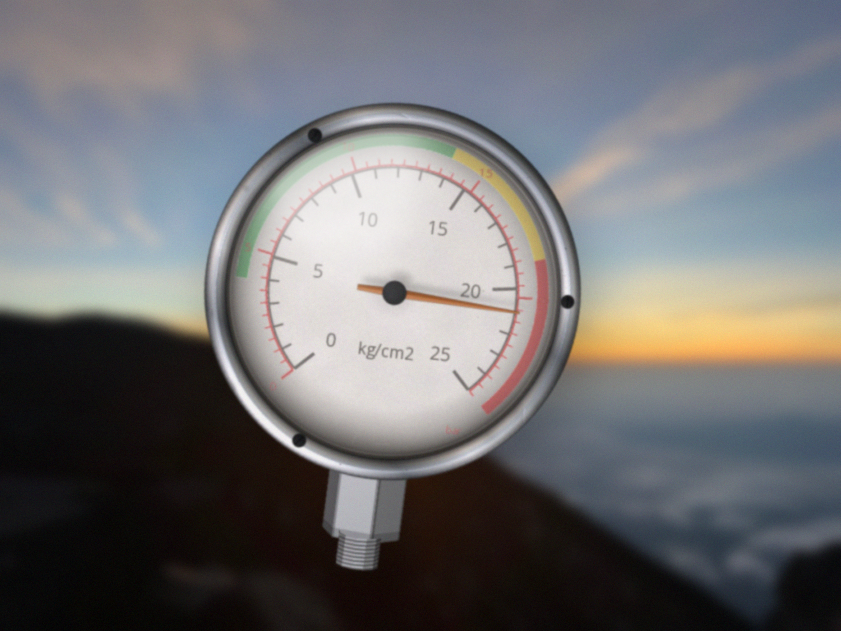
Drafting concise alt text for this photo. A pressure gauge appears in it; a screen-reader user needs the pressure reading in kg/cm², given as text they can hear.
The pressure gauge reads 21 kg/cm²
